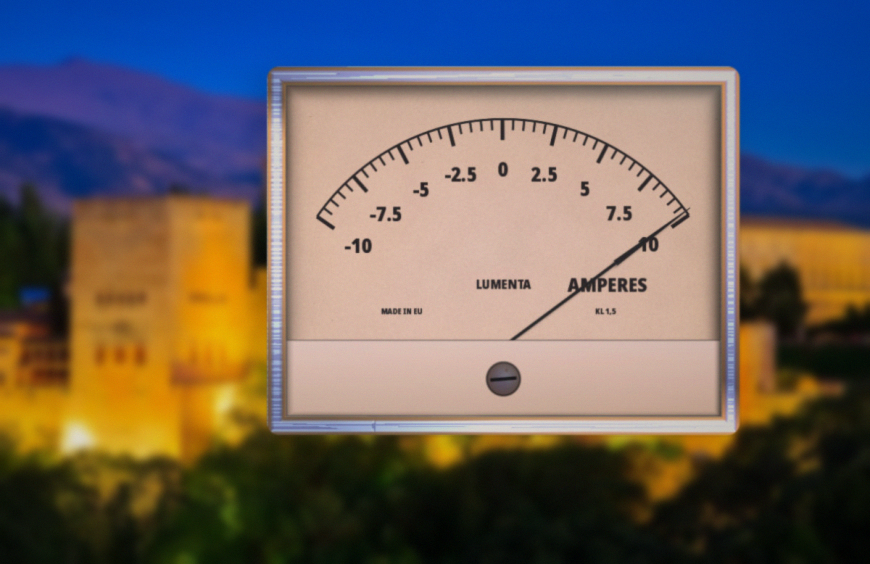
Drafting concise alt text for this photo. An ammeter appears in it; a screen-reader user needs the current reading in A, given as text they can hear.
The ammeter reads 9.75 A
